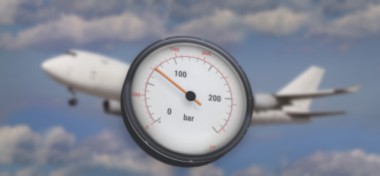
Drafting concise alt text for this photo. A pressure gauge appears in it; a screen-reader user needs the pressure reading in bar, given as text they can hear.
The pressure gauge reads 70 bar
